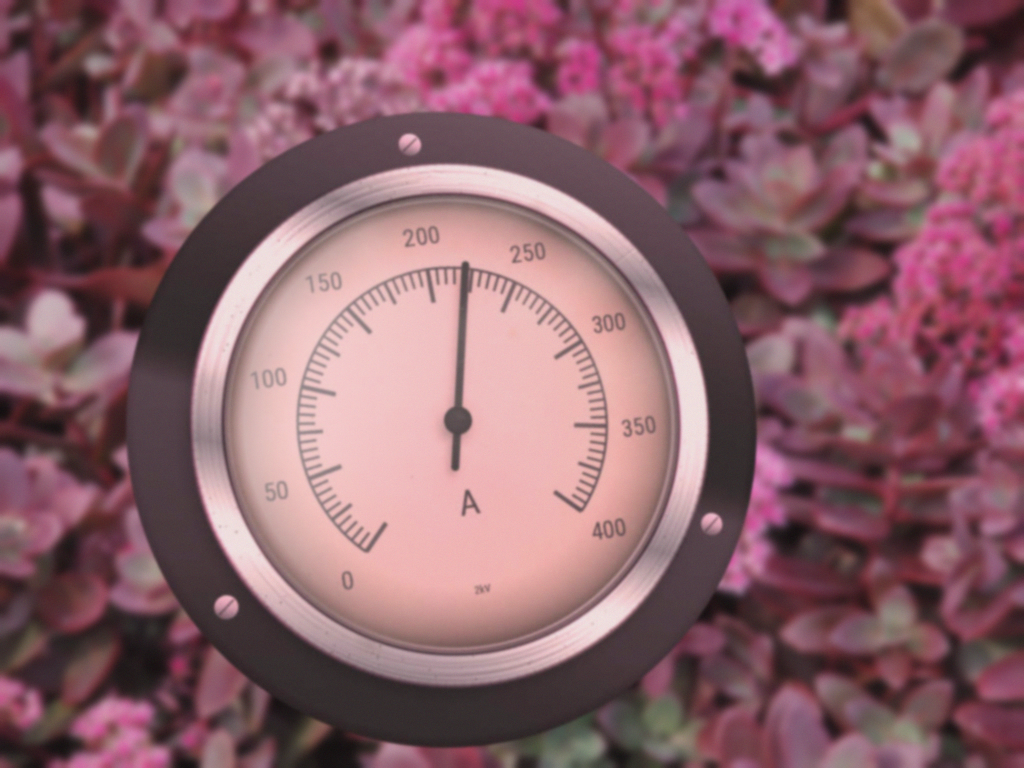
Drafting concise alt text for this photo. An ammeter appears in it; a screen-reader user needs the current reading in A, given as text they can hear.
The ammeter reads 220 A
